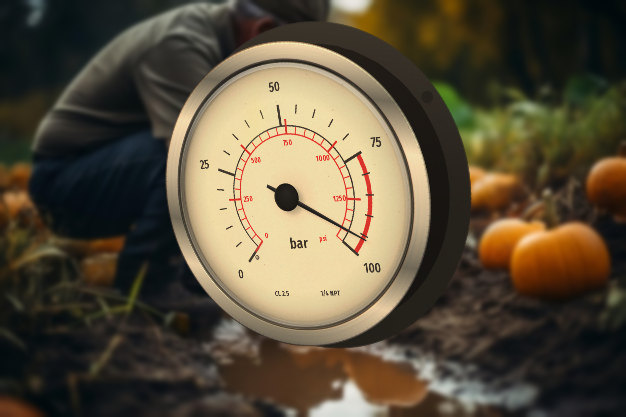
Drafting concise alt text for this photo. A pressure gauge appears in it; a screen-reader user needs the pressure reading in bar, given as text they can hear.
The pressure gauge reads 95 bar
